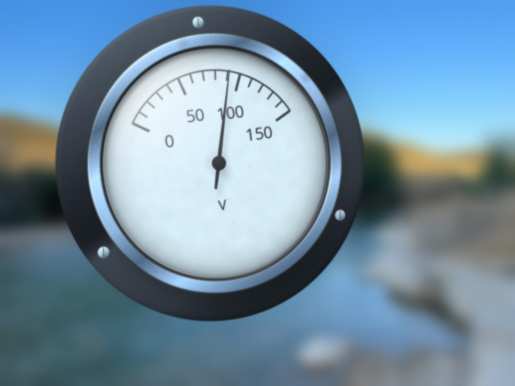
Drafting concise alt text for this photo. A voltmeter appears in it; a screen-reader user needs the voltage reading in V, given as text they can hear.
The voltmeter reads 90 V
